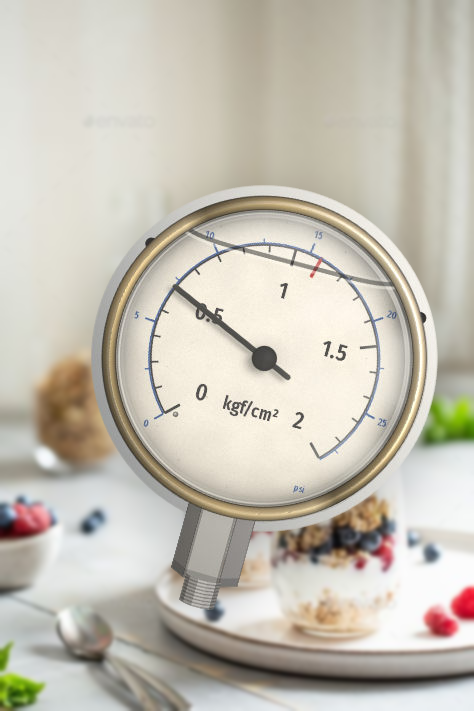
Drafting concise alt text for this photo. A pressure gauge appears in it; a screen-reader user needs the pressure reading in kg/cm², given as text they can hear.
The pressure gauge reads 0.5 kg/cm²
